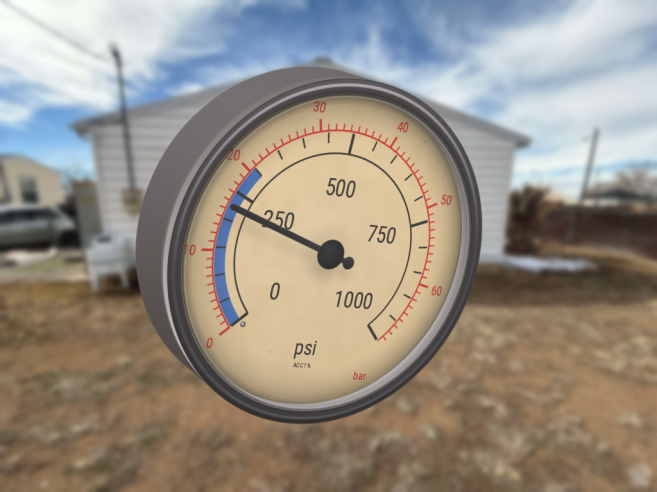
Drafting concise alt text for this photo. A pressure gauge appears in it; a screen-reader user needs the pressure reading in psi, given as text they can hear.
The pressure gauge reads 225 psi
